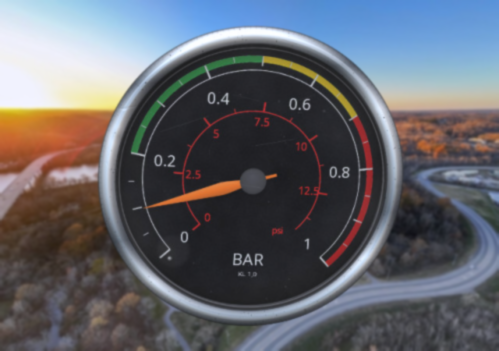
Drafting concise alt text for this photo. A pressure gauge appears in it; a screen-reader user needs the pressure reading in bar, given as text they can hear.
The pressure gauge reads 0.1 bar
